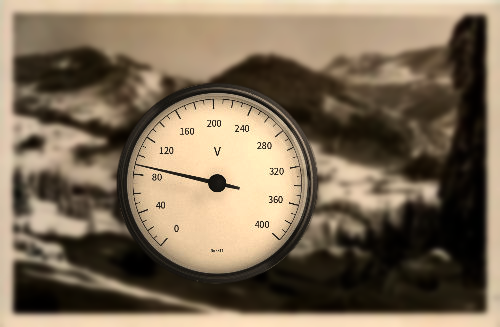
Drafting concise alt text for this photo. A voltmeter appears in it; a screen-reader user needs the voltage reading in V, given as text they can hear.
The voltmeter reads 90 V
